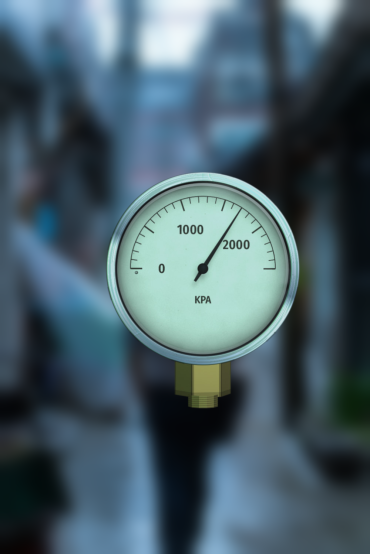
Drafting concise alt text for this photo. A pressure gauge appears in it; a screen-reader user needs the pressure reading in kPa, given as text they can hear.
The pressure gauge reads 1700 kPa
